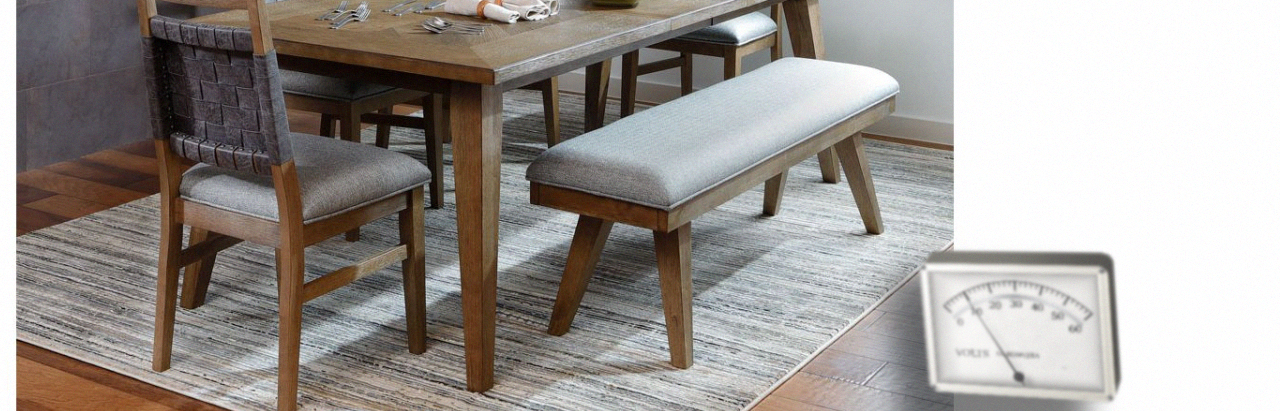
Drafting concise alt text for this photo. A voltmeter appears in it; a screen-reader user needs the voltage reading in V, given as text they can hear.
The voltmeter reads 10 V
